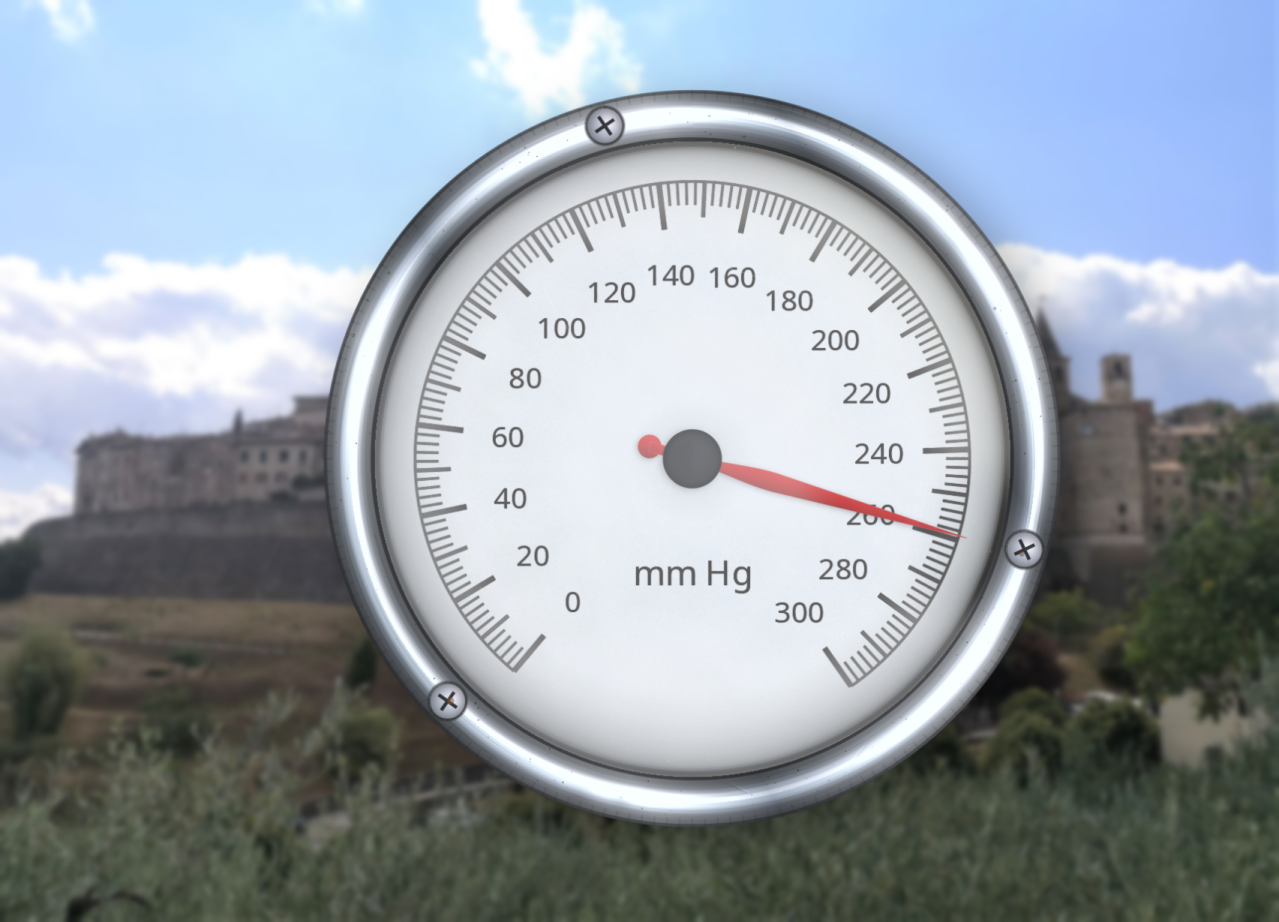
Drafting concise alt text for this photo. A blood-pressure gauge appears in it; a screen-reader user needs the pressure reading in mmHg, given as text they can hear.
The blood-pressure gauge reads 259 mmHg
